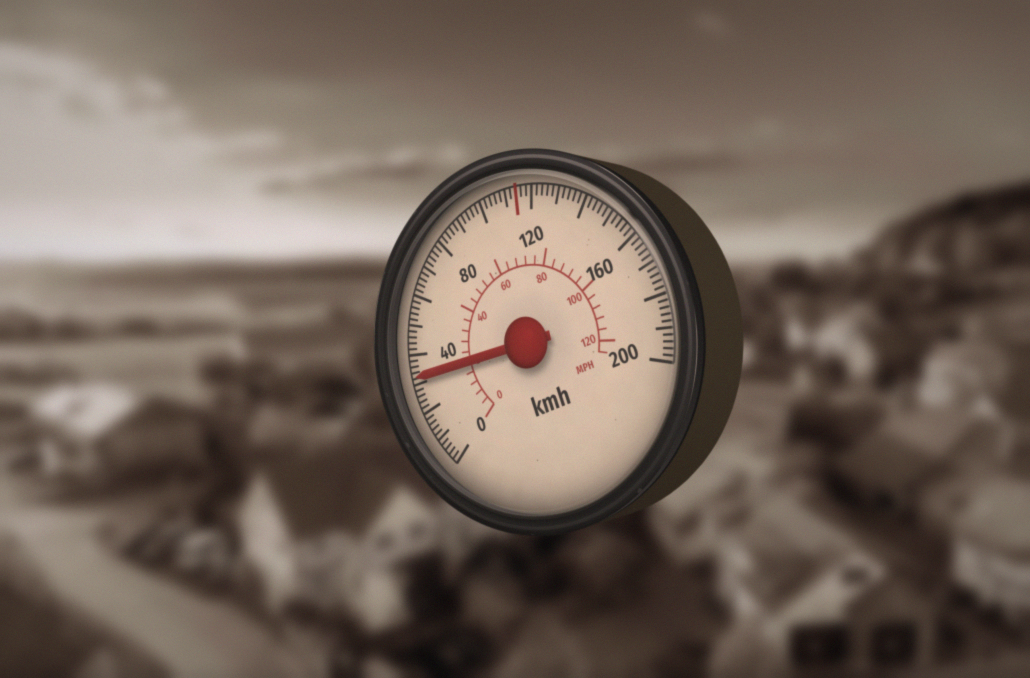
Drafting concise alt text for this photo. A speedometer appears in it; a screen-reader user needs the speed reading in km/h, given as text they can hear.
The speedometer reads 32 km/h
